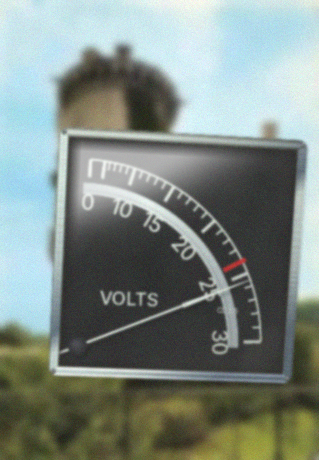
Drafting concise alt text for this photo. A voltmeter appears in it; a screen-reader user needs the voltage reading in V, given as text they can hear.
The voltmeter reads 25.5 V
